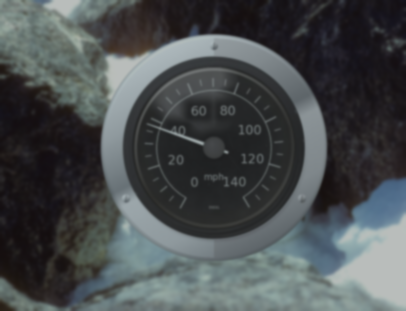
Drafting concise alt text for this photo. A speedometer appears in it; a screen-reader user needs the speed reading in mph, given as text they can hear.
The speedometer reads 37.5 mph
